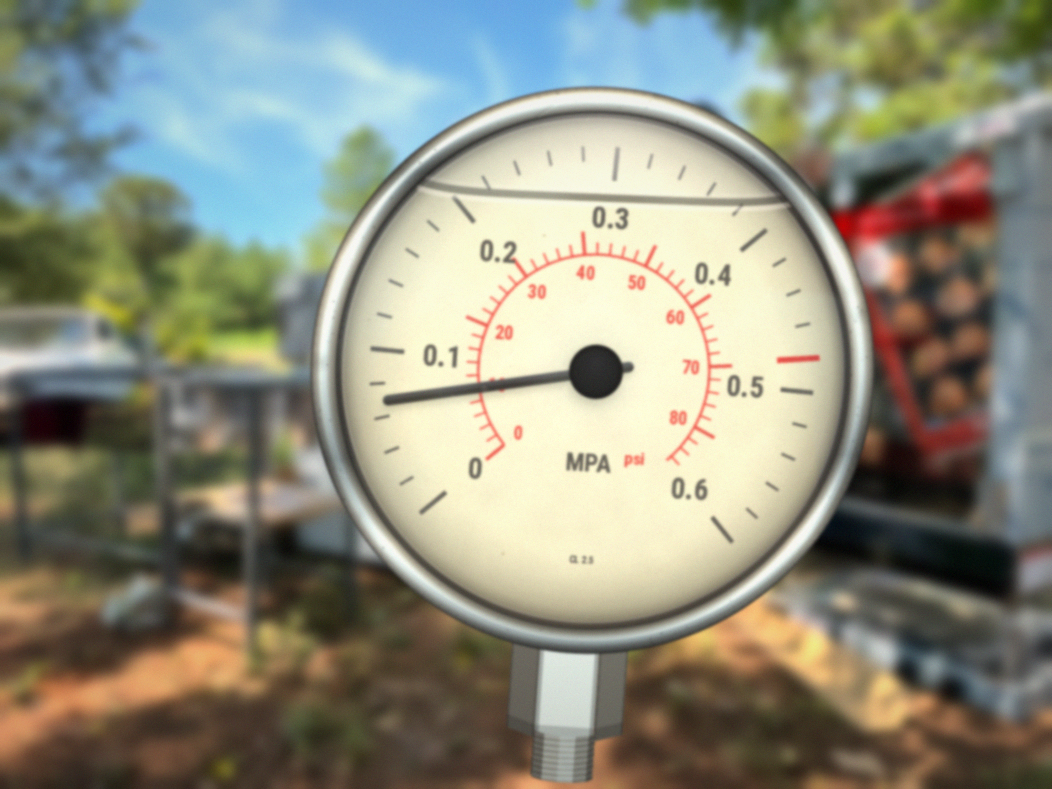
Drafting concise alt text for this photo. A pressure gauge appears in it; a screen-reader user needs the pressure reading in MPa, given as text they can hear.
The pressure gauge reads 0.07 MPa
